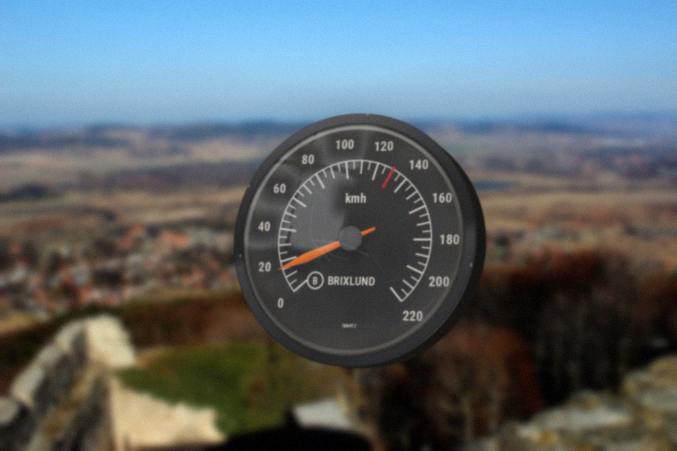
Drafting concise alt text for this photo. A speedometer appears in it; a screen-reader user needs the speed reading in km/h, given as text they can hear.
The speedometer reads 15 km/h
